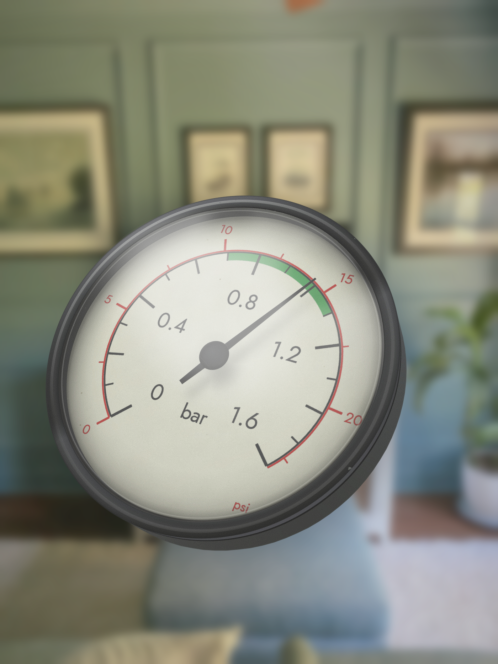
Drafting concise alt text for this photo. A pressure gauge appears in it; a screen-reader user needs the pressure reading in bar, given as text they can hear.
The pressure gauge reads 1 bar
